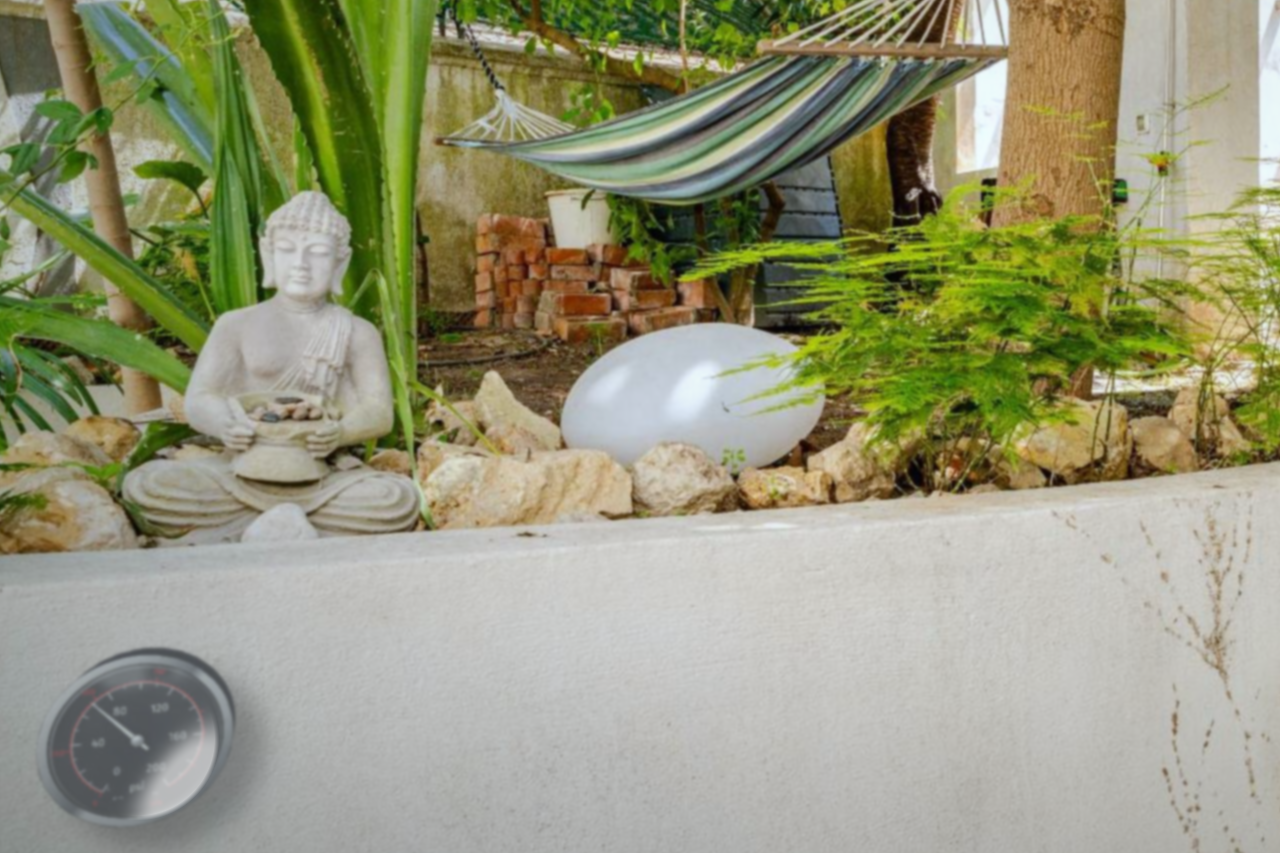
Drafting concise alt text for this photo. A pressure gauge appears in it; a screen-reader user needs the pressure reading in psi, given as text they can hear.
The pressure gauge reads 70 psi
